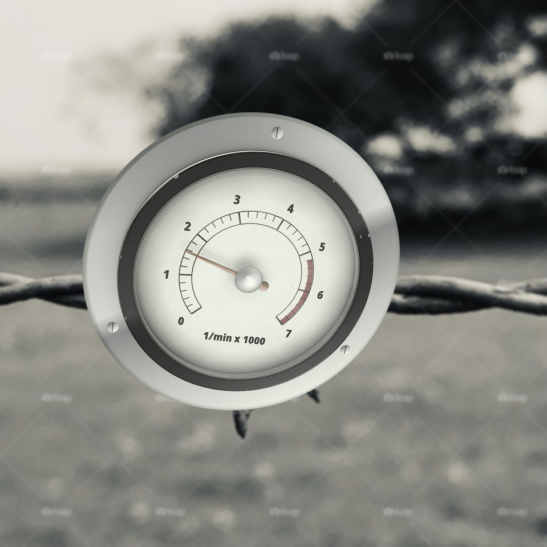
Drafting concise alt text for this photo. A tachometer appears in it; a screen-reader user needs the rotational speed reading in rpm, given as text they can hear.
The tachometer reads 1600 rpm
